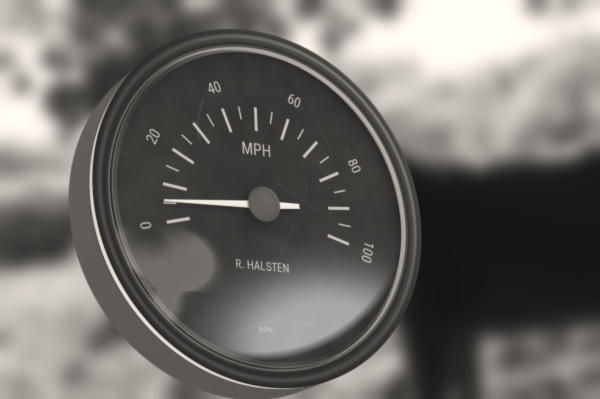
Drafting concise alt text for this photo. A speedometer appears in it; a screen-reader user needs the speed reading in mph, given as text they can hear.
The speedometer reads 5 mph
